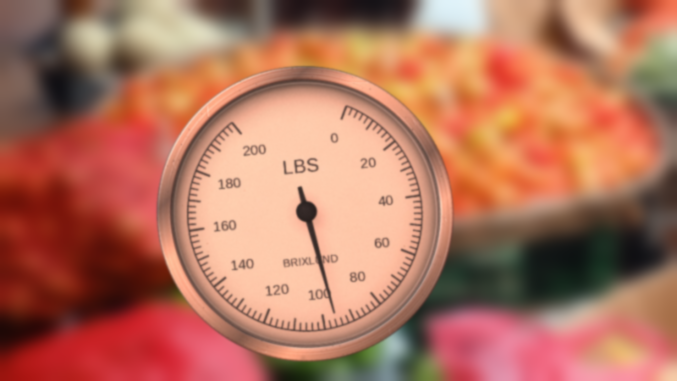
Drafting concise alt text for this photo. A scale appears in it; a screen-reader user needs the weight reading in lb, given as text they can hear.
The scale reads 96 lb
